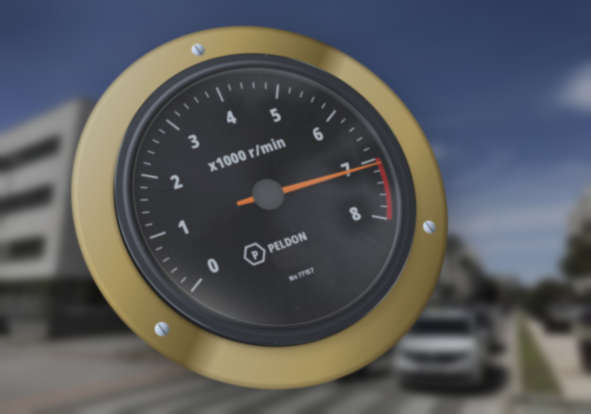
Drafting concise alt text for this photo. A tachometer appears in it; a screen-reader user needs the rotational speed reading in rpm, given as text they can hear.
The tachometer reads 7100 rpm
